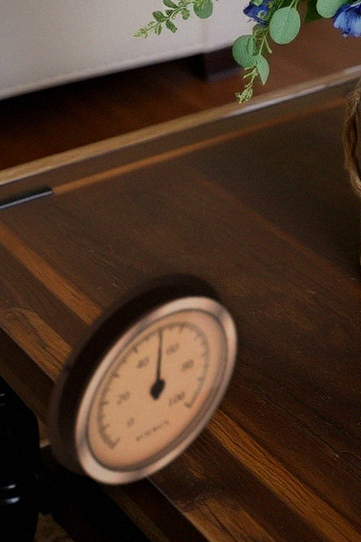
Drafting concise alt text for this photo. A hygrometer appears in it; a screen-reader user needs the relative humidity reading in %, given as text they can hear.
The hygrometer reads 50 %
